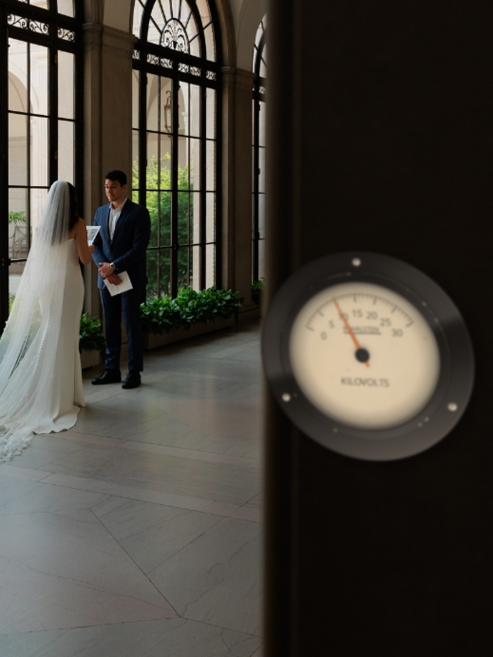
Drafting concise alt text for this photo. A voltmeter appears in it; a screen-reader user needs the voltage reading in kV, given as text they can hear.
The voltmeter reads 10 kV
